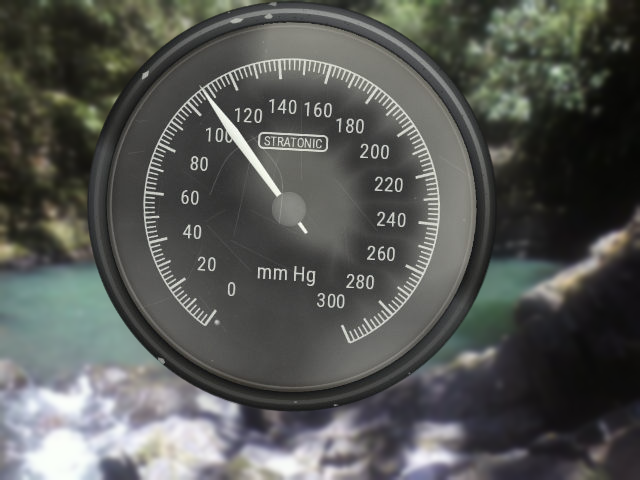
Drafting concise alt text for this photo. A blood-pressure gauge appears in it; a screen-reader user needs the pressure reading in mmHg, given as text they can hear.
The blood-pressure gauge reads 108 mmHg
